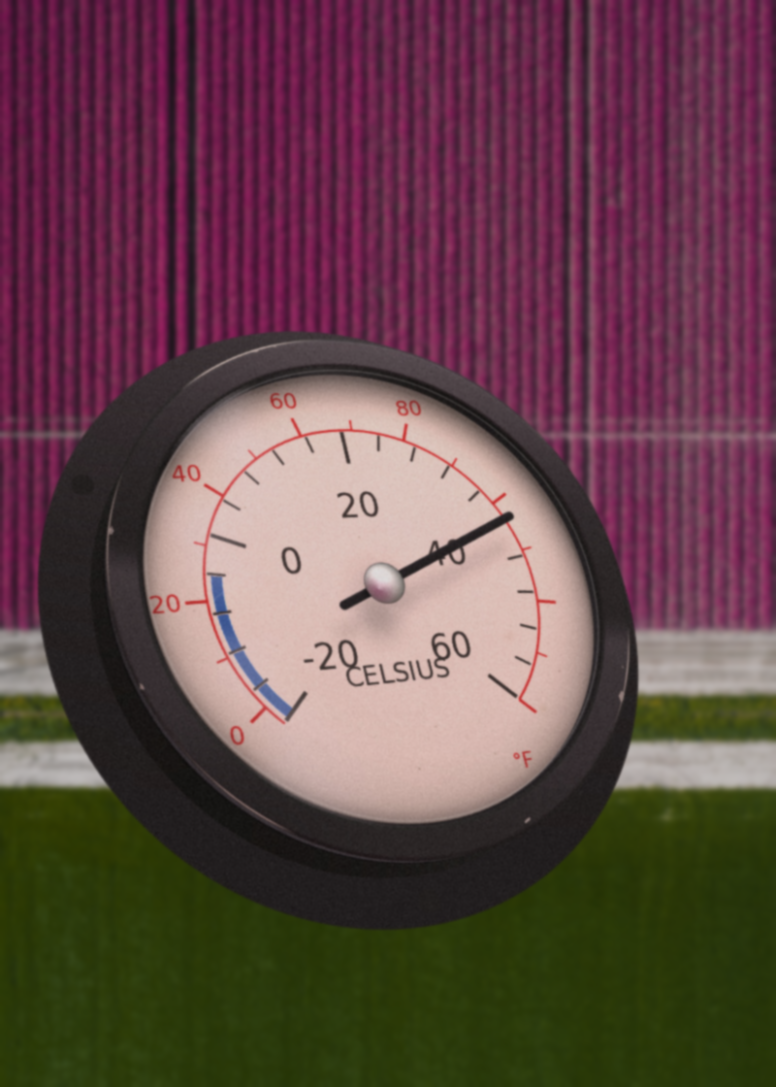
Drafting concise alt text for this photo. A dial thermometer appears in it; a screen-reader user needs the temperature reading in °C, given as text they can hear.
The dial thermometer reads 40 °C
